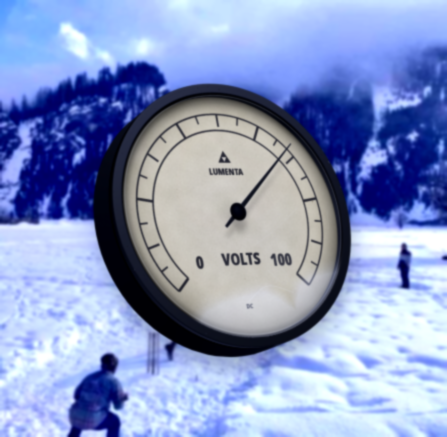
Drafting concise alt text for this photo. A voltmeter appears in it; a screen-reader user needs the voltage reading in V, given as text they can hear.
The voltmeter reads 67.5 V
